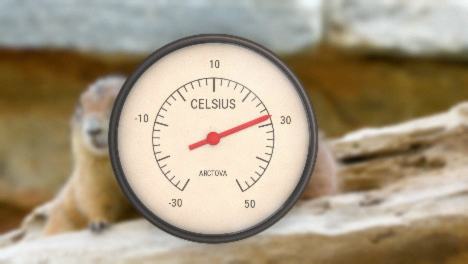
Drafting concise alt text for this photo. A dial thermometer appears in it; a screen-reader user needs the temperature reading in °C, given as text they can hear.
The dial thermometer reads 28 °C
